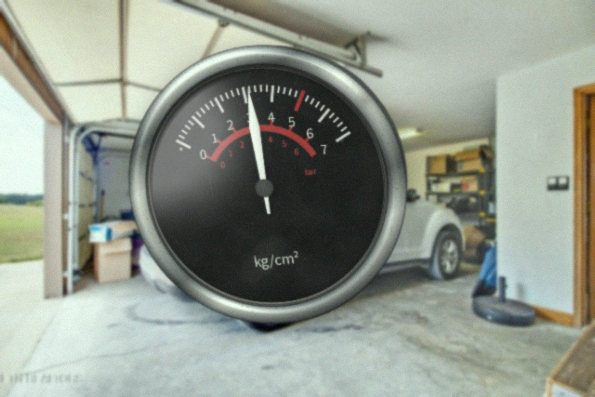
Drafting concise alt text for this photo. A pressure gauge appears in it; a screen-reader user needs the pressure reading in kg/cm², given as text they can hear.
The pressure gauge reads 3.2 kg/cm²
